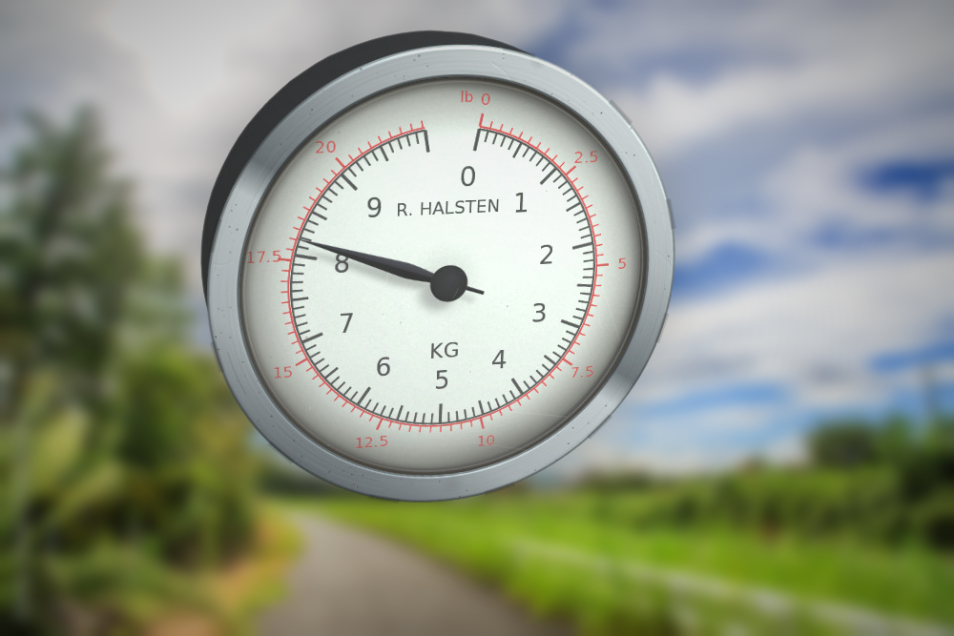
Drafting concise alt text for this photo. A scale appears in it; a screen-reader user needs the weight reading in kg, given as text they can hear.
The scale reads 8.2 kg
